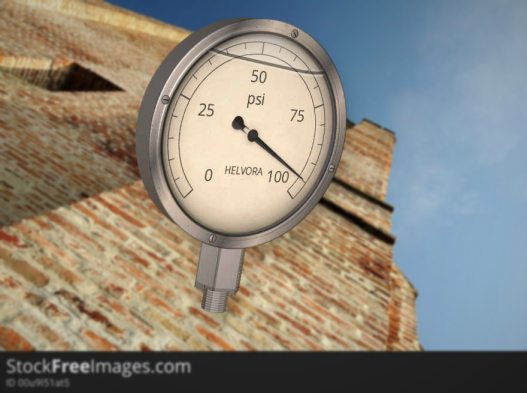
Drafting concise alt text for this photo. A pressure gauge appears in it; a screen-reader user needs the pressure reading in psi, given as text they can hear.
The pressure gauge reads 95 psi
